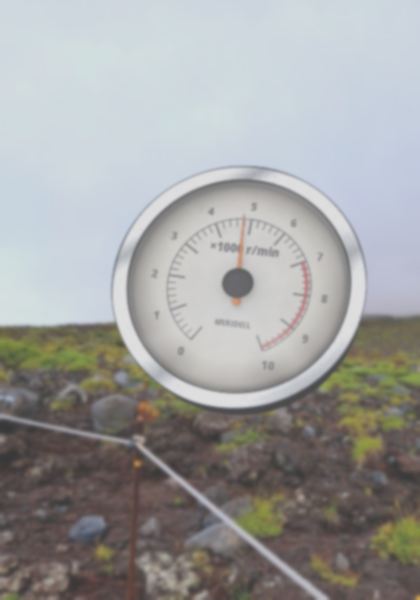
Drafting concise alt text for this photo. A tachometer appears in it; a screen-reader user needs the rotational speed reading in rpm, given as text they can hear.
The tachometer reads 4800 rpm
